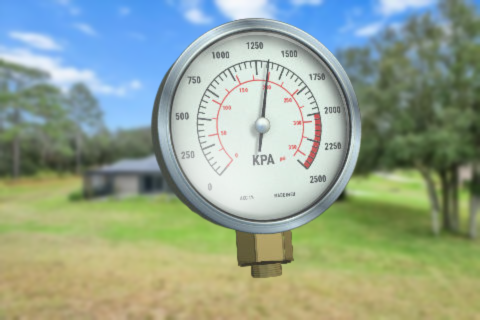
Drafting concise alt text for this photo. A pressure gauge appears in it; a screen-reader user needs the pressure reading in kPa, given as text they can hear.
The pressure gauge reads 1350 kPa
